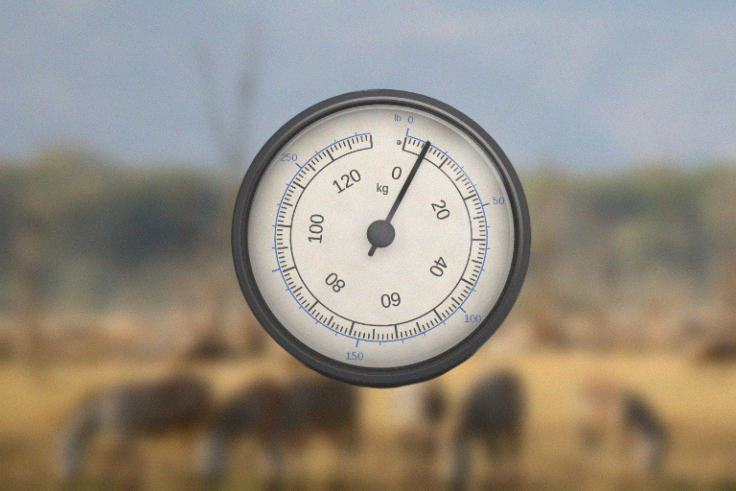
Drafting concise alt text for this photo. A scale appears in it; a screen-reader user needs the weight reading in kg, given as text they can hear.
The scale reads 5 kg
